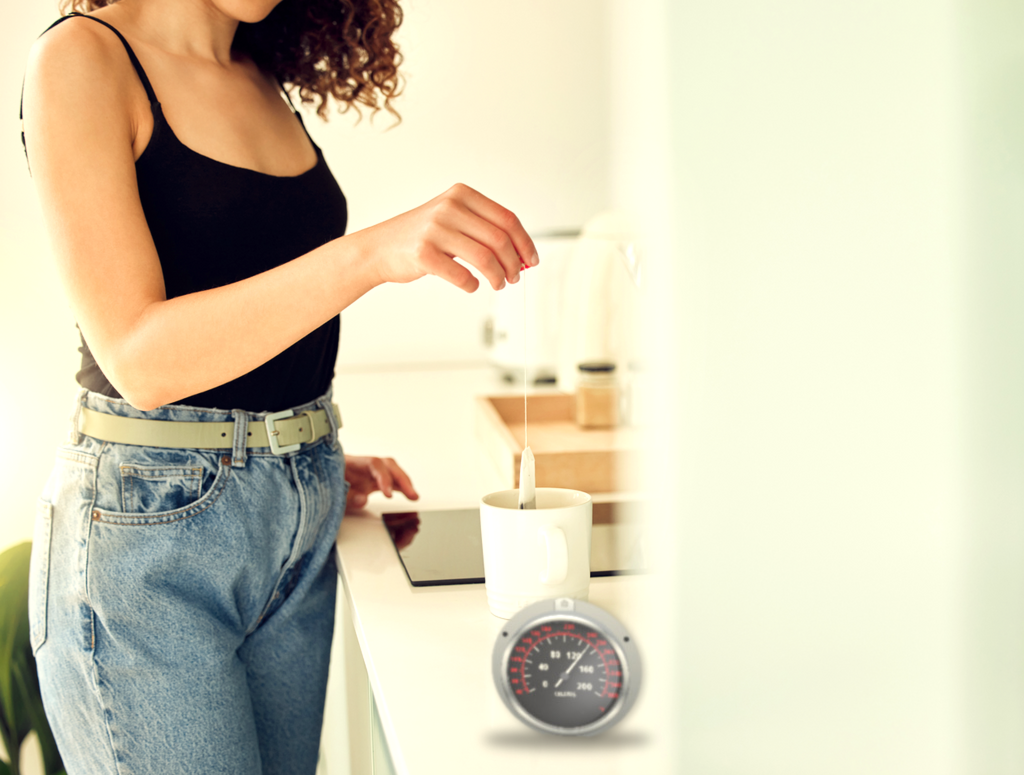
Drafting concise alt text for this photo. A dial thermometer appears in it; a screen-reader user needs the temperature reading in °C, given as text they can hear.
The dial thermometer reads 130 °C
